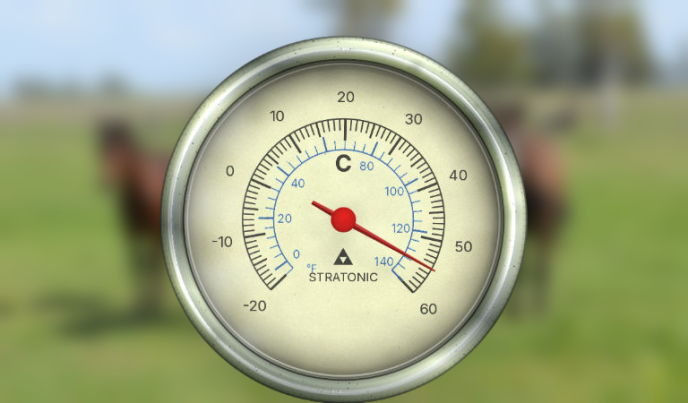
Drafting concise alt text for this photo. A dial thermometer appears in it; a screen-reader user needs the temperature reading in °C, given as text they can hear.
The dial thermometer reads 55 °C
